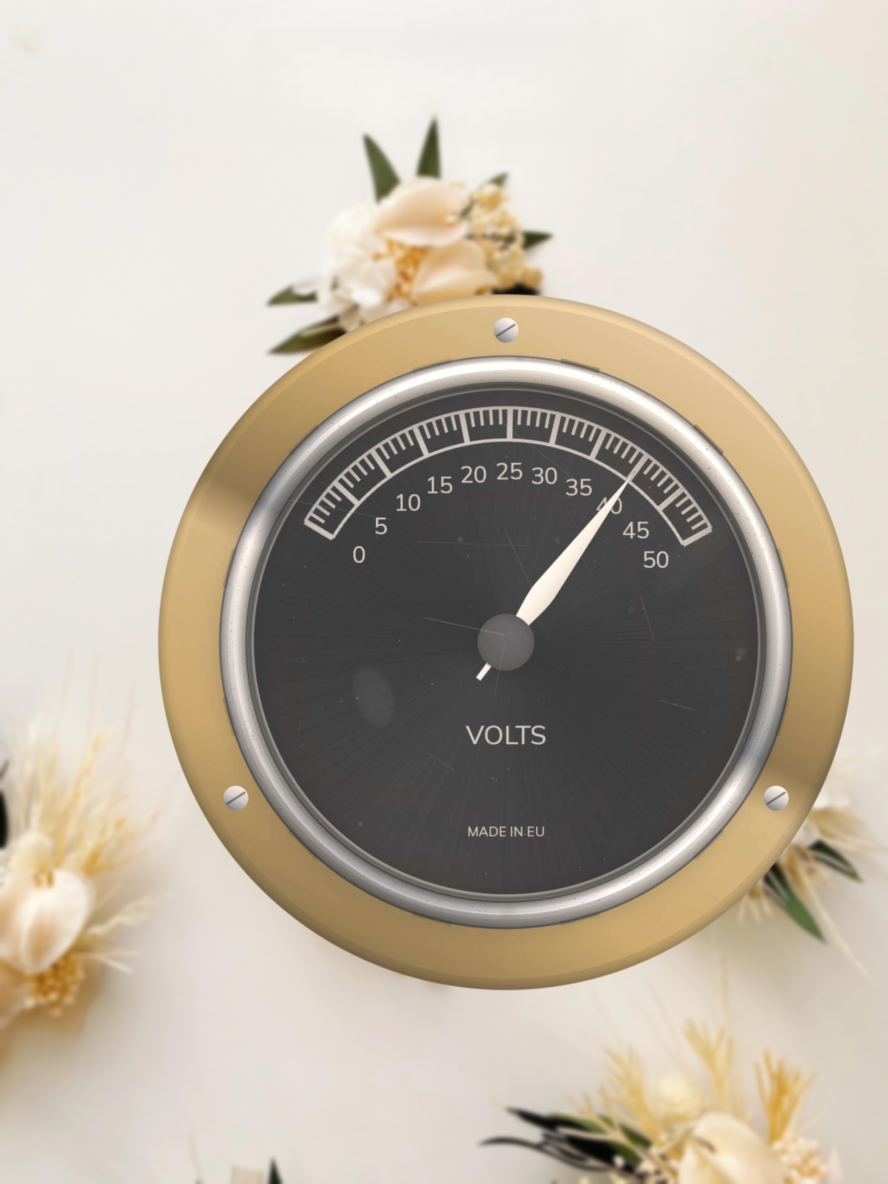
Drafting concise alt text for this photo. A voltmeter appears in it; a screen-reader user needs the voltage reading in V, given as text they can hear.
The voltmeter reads 40 V
